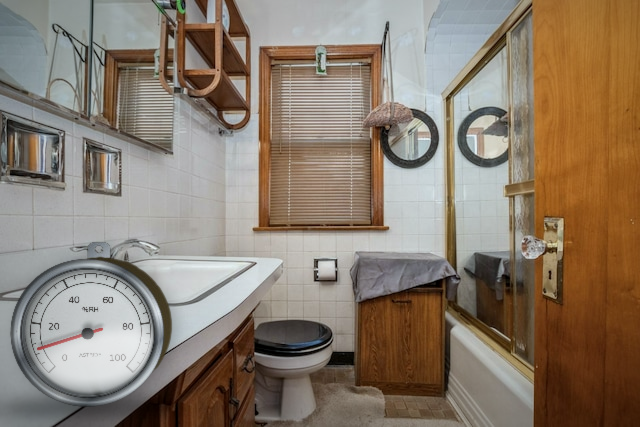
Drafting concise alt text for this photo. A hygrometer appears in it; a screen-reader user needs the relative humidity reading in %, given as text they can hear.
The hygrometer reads 10 %
